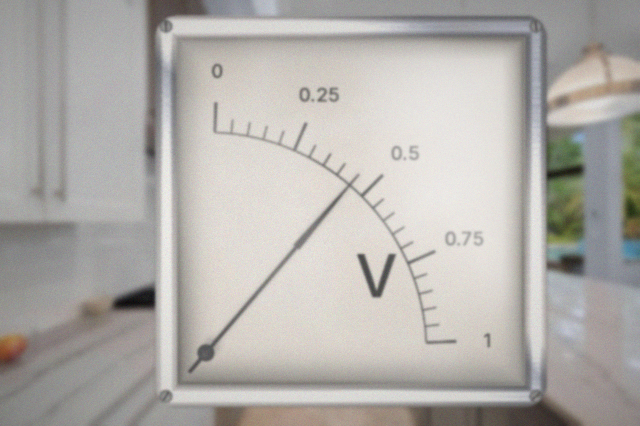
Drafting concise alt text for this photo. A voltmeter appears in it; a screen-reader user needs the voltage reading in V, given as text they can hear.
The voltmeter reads 0.45 V
